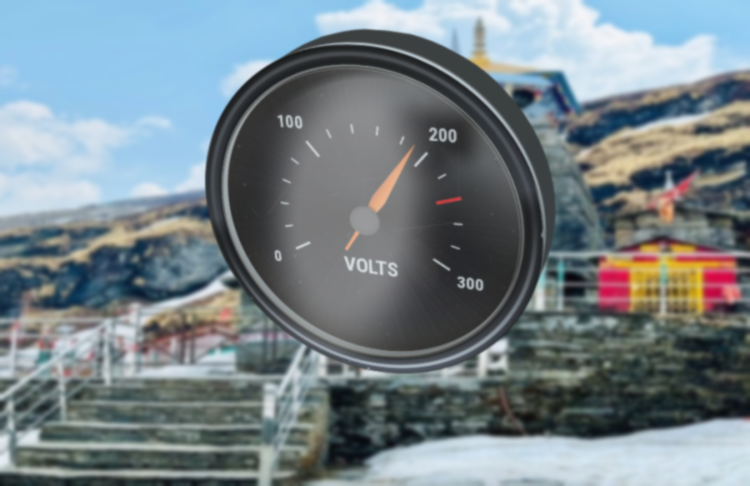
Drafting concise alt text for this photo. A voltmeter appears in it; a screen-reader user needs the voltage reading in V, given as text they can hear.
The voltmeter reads 190 V
